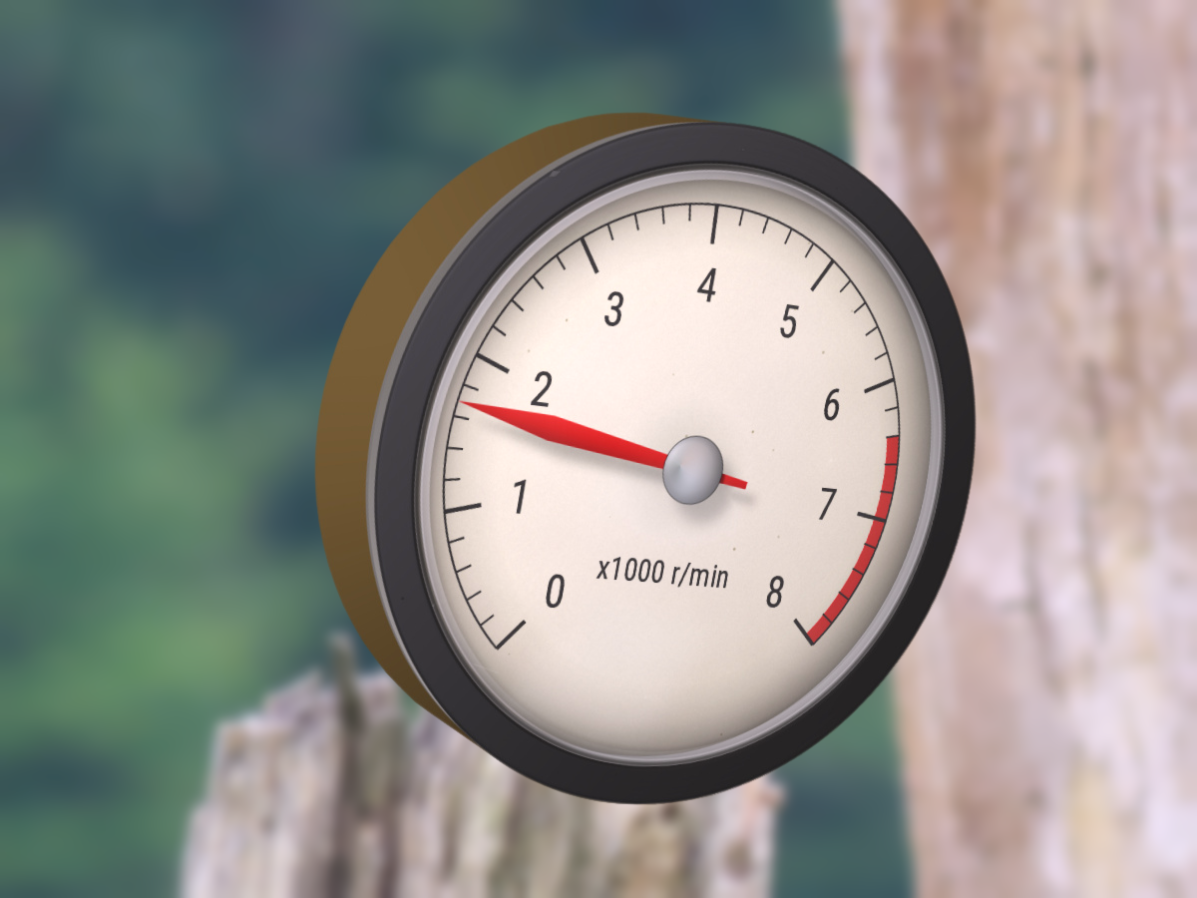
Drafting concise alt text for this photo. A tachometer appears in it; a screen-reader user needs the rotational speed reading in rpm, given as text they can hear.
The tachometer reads 1700 rpm
